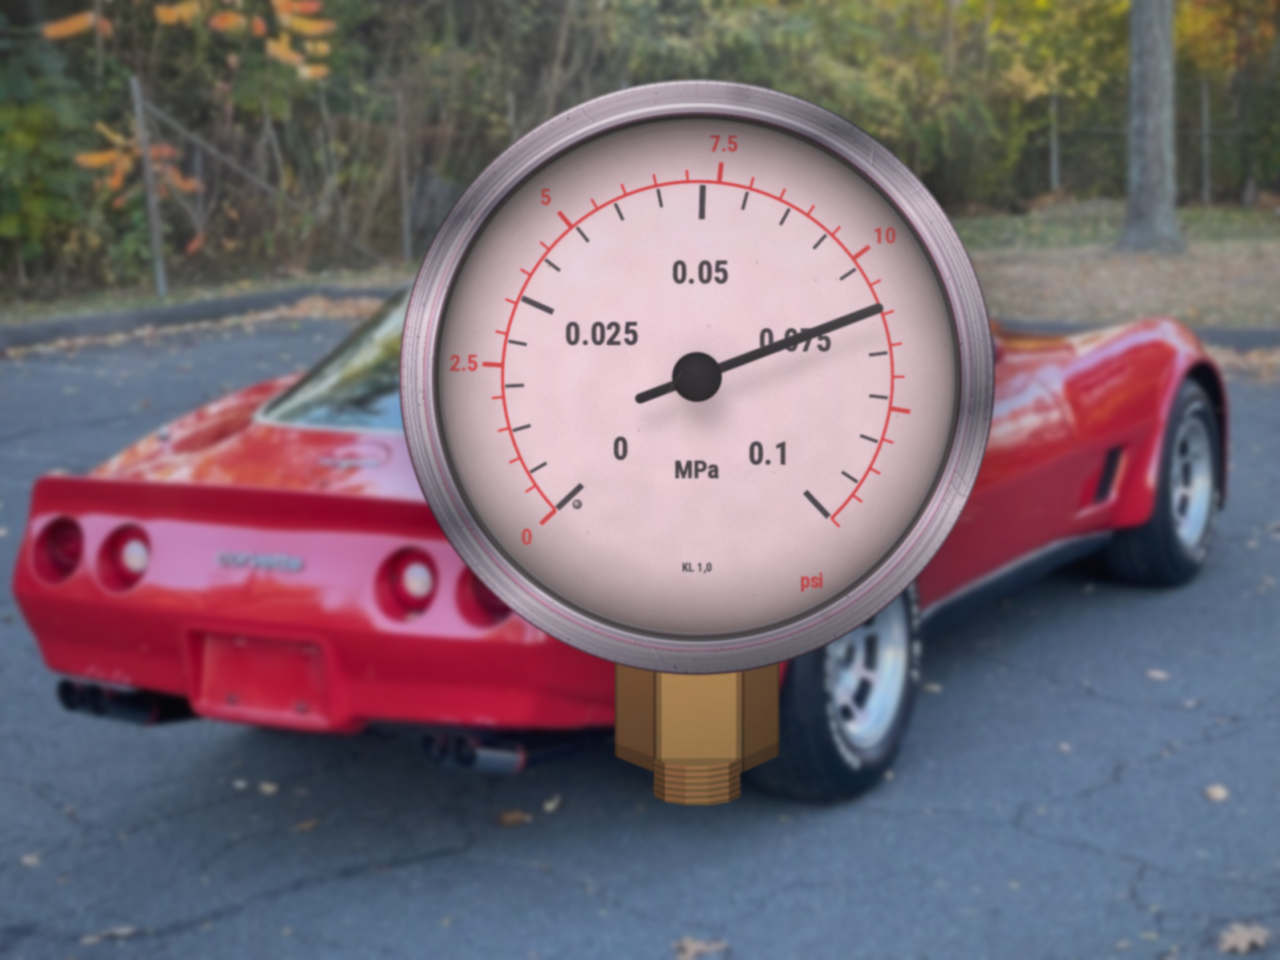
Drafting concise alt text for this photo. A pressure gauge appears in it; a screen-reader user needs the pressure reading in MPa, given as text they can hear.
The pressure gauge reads 0.075 MPa
